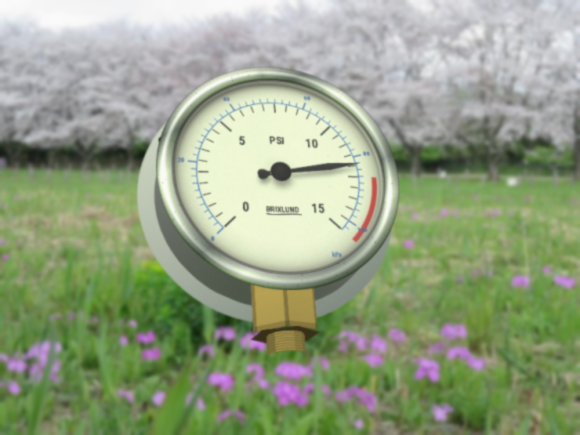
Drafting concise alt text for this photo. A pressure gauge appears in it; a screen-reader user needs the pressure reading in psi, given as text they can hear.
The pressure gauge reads 12 psi
